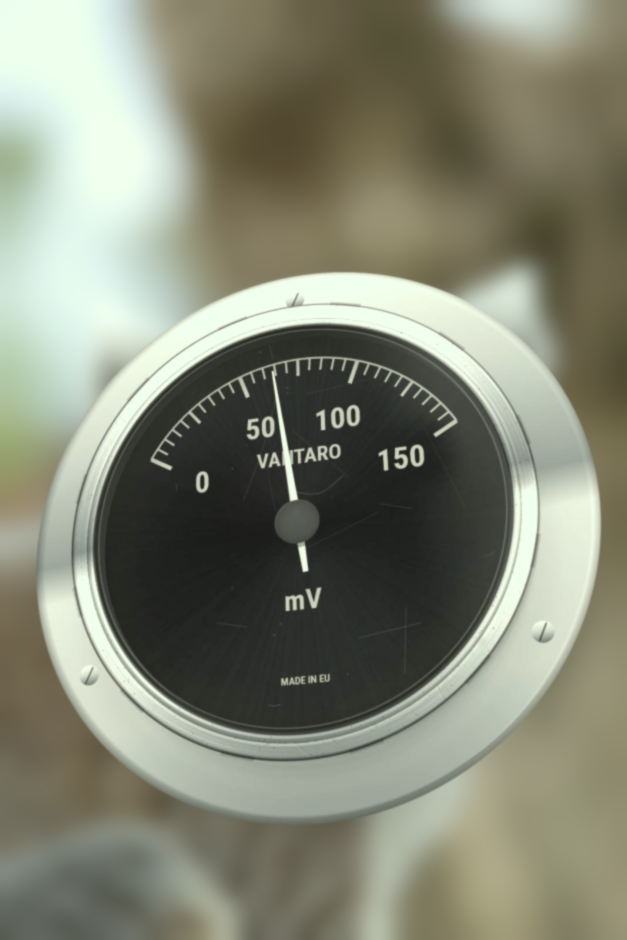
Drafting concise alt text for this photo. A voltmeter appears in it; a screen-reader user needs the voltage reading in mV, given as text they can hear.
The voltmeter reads 65 mV
